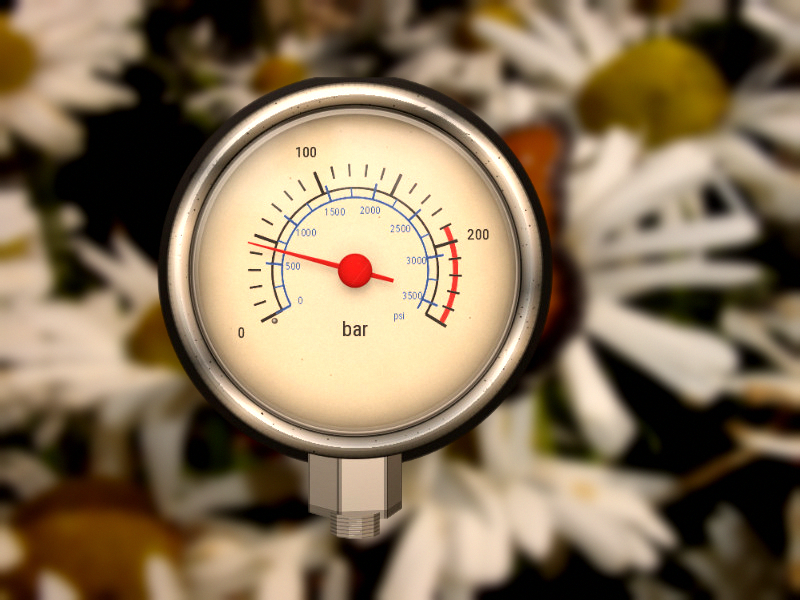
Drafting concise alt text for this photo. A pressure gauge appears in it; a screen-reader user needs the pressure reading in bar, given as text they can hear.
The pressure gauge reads 45 bar
